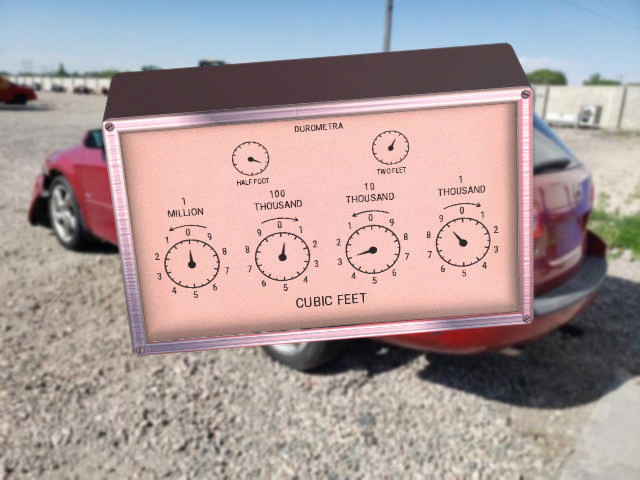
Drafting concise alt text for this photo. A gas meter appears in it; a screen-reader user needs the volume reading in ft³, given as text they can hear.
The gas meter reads 2900 ft³
